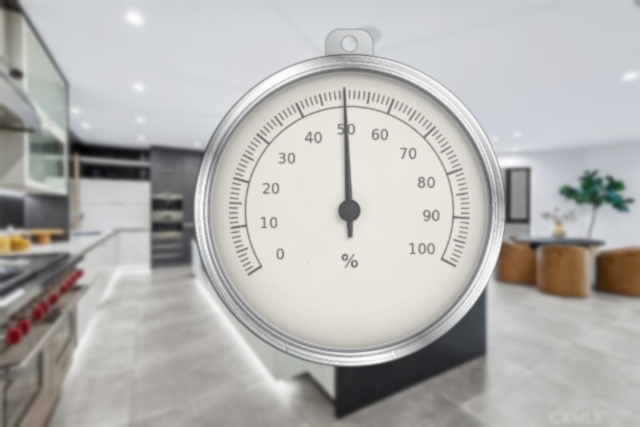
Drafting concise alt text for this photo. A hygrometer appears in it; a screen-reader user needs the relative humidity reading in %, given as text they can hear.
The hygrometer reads 50 %
